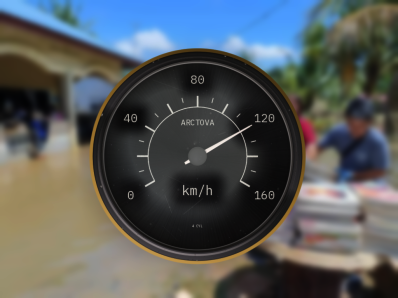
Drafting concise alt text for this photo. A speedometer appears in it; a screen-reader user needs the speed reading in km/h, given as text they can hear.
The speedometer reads 120 km/h
